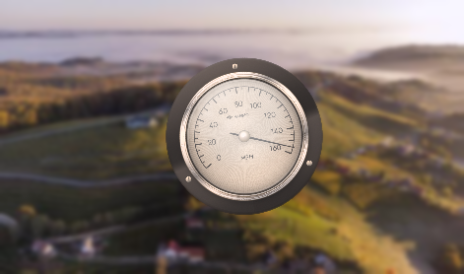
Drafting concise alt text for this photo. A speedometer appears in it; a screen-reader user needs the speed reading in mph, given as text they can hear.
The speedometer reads 155 mph
